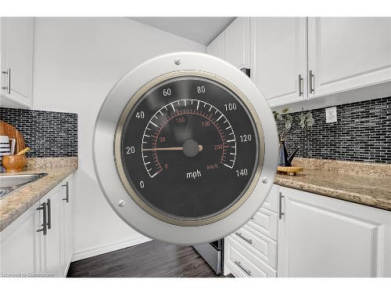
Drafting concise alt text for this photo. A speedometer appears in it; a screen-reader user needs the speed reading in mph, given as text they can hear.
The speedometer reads 20 mph
